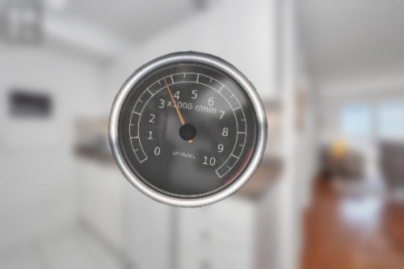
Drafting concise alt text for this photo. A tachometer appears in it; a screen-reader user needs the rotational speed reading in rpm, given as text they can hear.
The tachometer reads 3750 rpm
